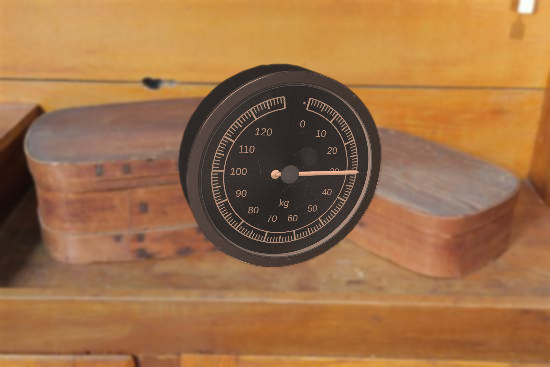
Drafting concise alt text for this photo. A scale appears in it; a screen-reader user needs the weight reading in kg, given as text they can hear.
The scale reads 30 kg
